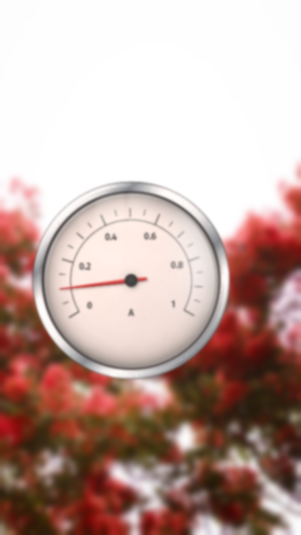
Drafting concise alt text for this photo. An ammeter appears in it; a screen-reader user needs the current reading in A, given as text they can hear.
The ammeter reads 0.1 A
